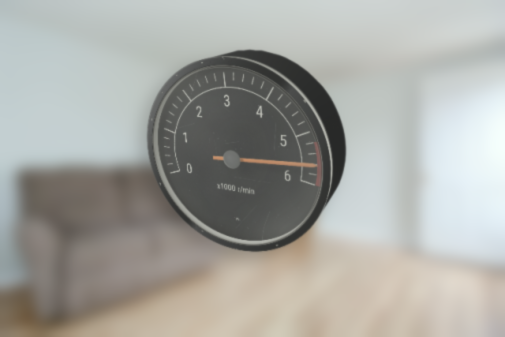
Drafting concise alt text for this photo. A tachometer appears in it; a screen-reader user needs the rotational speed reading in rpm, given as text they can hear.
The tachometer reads 5600 rpm
